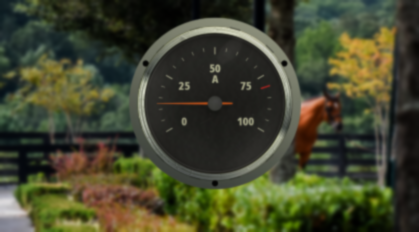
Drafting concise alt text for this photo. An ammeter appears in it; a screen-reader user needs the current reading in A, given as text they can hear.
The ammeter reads 12.5 A
